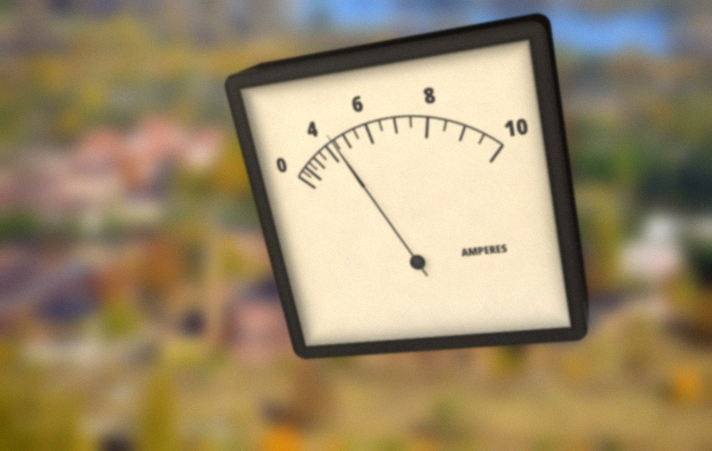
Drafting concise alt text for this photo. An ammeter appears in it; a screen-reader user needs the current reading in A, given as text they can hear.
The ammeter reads 4.5 A
